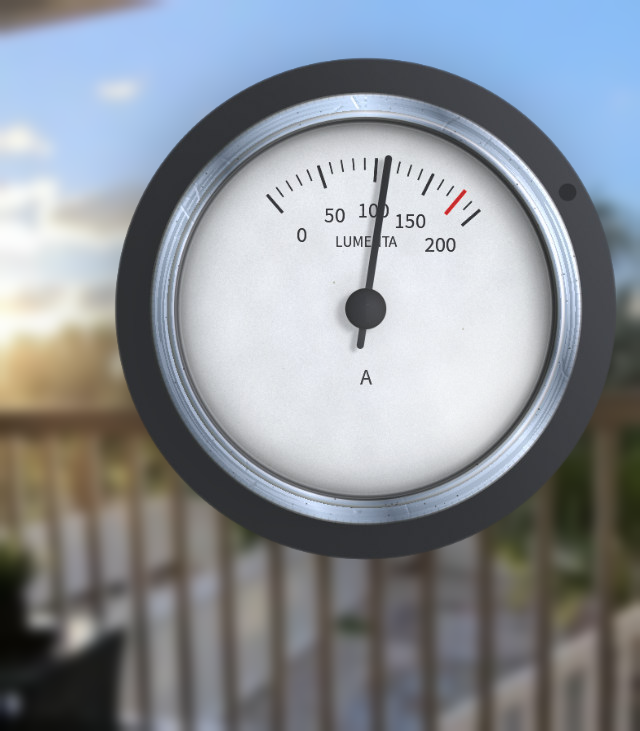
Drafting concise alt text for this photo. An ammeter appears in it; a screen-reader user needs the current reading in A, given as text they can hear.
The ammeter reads 110 A
